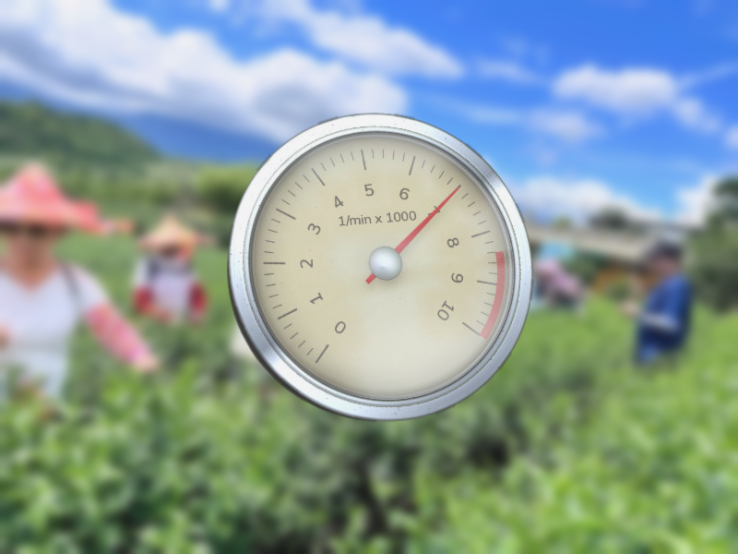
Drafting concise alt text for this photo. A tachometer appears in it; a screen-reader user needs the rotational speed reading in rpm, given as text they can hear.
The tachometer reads 7000 rpm
